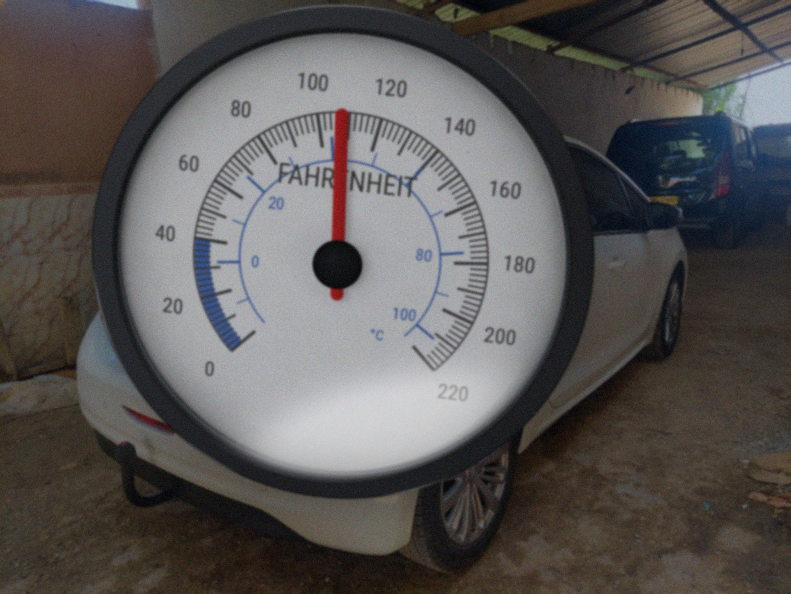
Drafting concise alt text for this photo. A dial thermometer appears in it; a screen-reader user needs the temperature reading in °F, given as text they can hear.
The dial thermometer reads 108 °F
